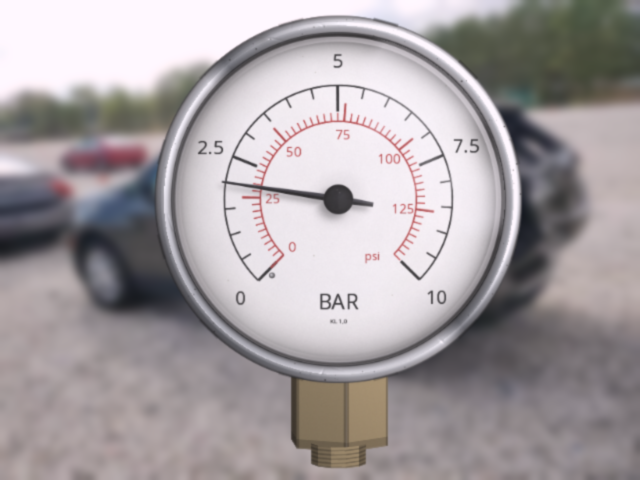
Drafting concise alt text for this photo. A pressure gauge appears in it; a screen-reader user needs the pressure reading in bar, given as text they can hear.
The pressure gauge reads 2 bar
